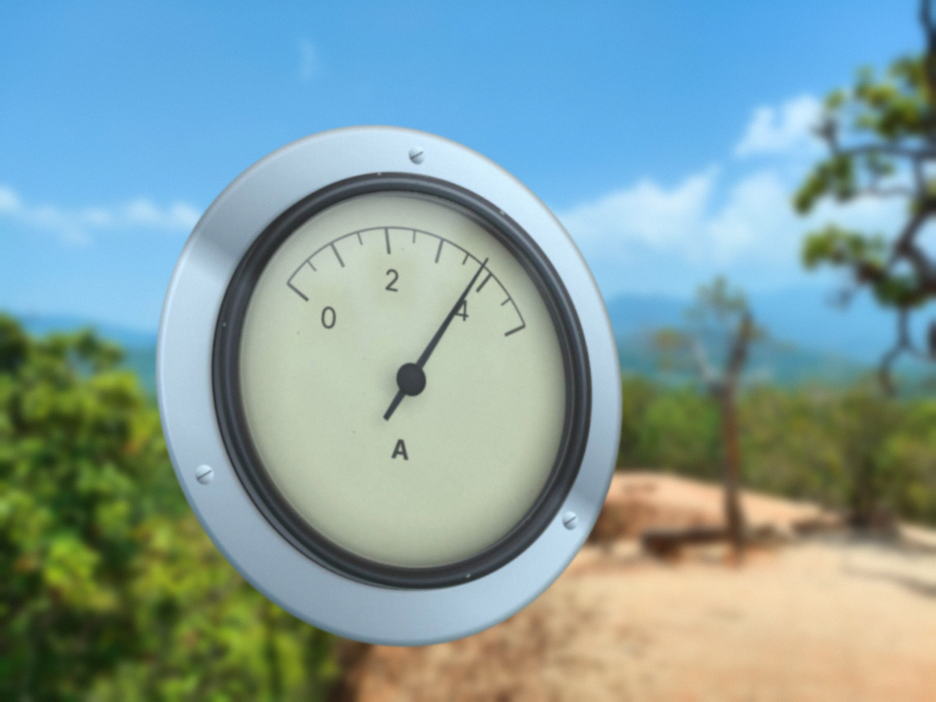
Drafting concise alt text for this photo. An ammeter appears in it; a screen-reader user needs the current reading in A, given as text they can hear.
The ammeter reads 3.75 A
